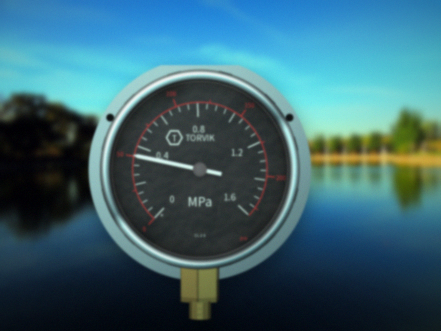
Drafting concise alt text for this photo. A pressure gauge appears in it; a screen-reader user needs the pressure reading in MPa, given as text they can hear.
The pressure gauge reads 0.35 MPa
